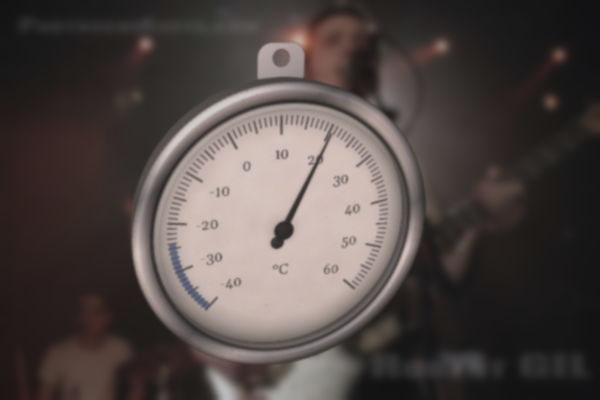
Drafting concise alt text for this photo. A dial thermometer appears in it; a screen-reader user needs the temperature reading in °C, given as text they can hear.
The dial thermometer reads 20 °C
